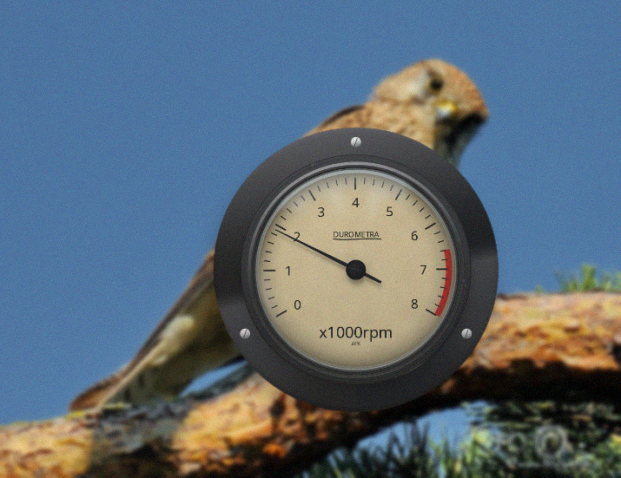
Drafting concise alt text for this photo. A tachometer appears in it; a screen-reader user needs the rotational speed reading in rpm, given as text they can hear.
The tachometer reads 1900 rpm
